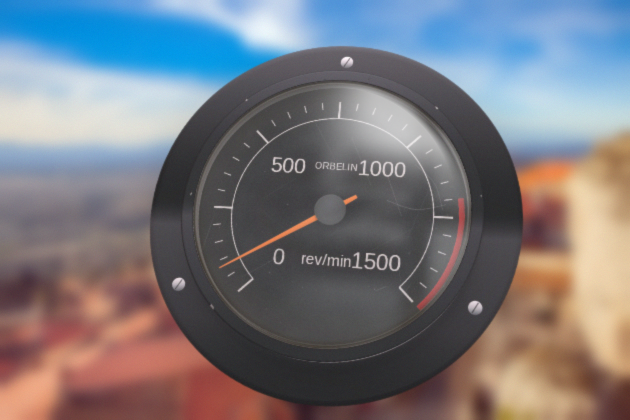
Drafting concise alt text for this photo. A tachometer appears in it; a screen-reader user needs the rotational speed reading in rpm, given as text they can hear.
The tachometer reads 75 rpm
